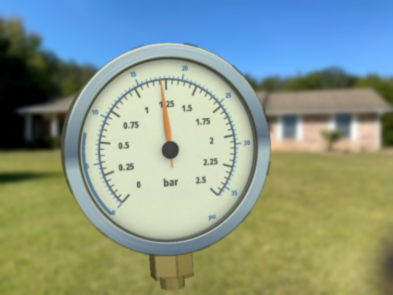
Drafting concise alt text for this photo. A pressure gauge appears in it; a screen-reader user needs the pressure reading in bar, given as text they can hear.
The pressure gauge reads 1.2 bar
